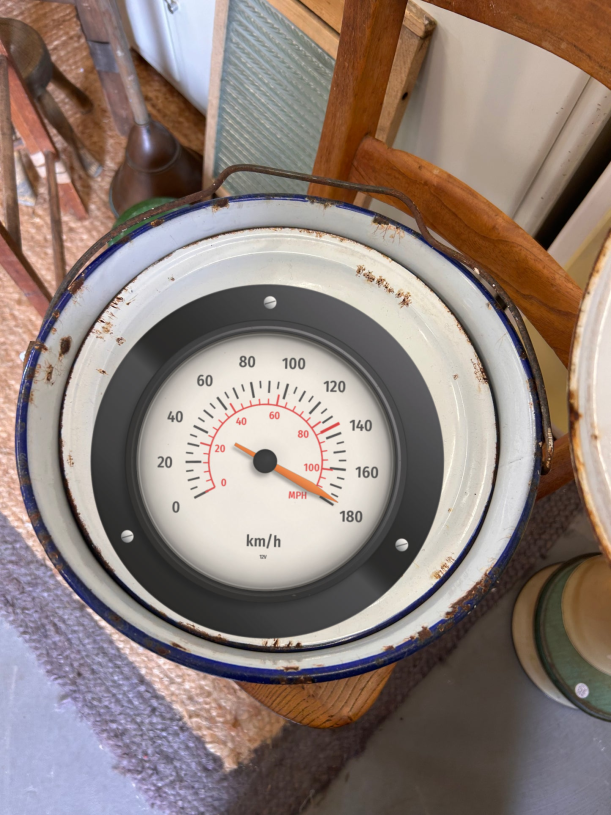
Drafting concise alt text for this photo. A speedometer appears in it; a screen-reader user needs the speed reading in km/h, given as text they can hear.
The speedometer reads 177.5 km/h
